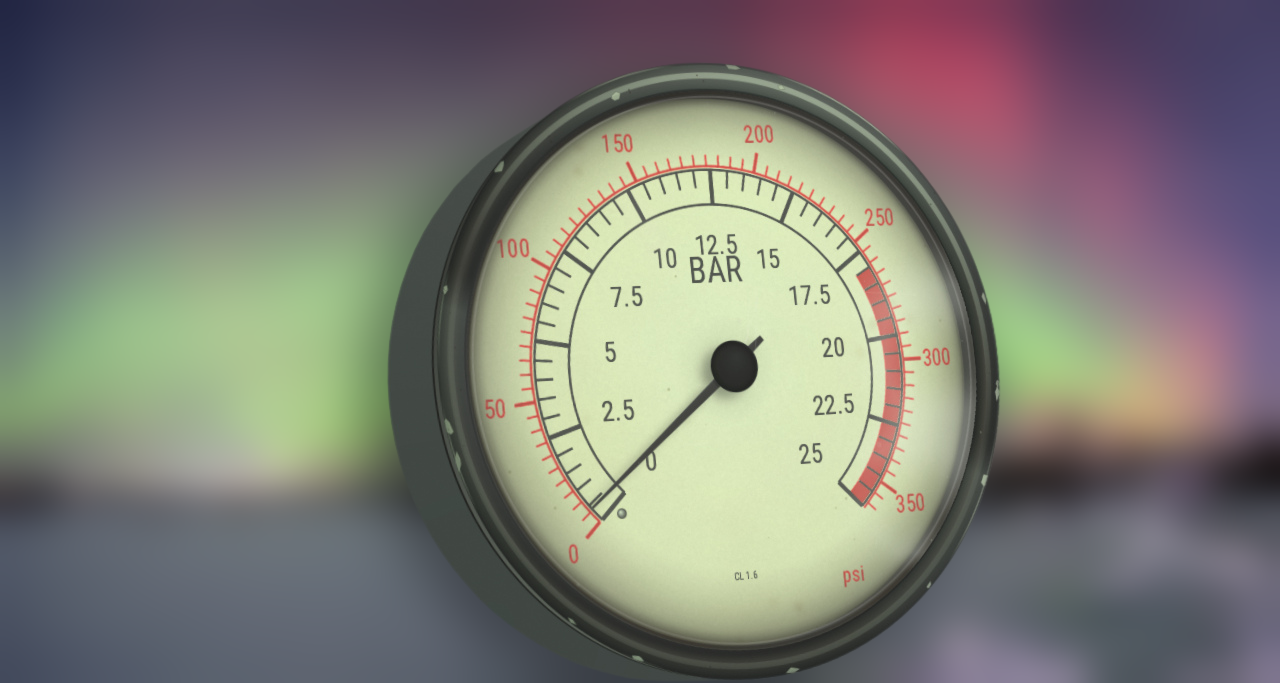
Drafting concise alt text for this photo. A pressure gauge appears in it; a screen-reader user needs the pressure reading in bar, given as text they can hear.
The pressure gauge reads 0.5 bar
